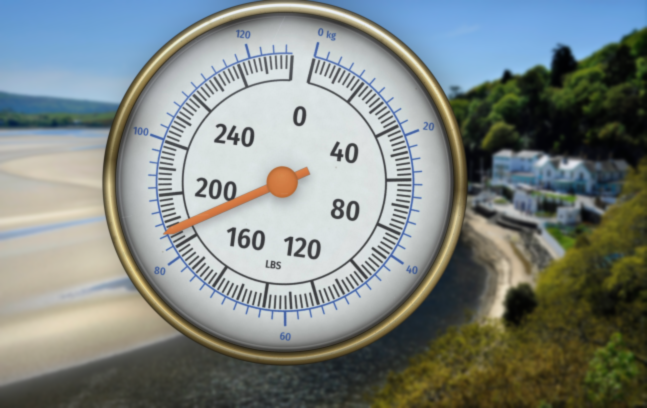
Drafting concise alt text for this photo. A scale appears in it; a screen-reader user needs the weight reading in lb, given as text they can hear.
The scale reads 186 lb
